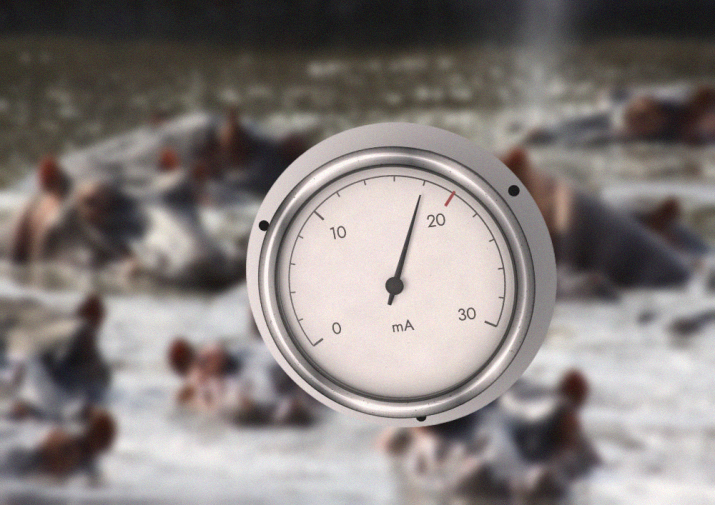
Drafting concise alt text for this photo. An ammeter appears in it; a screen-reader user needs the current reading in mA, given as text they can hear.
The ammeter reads 18 mA
